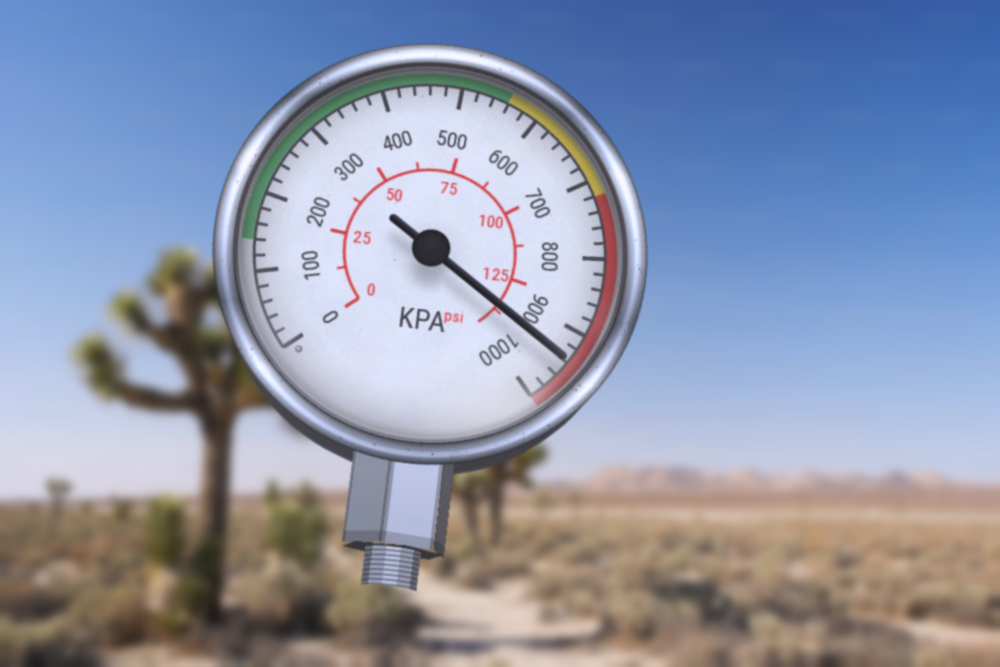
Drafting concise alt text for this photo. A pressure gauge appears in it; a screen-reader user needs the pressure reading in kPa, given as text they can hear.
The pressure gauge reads 940 kPa
